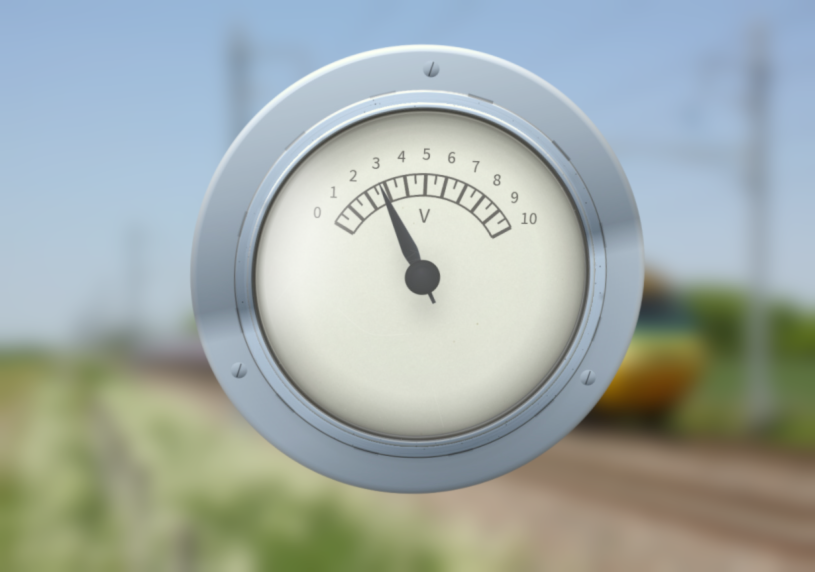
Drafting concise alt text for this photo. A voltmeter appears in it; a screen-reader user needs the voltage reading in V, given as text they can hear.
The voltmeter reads 2.75 V
